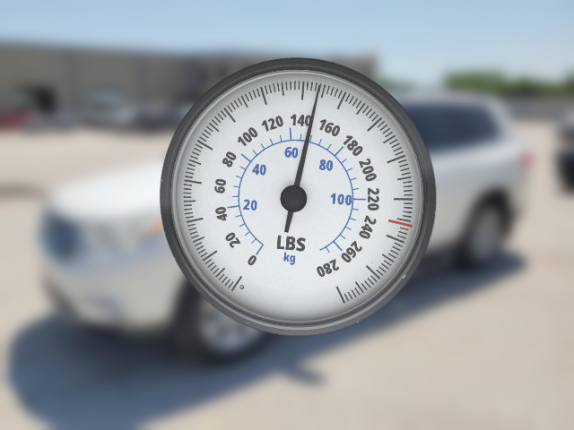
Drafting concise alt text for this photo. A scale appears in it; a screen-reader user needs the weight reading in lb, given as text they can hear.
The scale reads 148 lb
